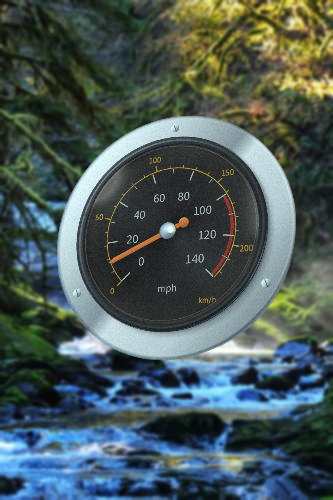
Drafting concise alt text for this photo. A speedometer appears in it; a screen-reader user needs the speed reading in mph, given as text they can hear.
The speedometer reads 10 mph
